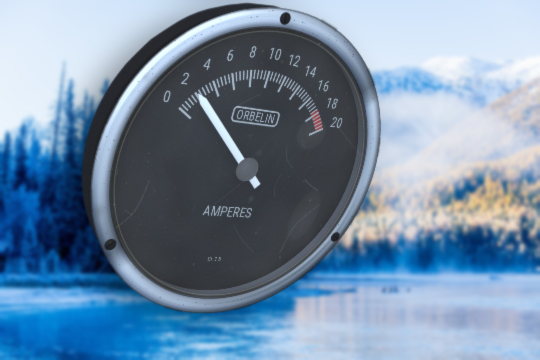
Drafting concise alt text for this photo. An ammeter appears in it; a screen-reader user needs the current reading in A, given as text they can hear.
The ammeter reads 2 A
